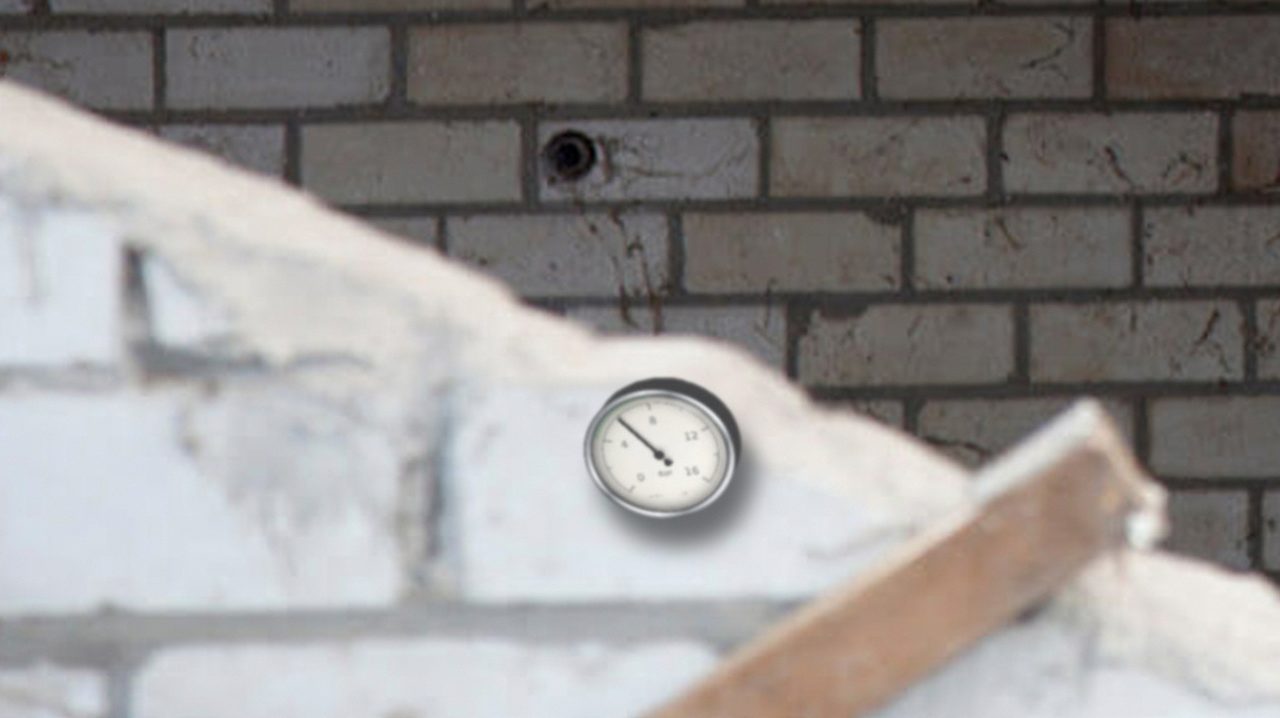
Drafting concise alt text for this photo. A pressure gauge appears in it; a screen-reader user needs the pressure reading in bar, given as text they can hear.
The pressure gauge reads 6 bar
